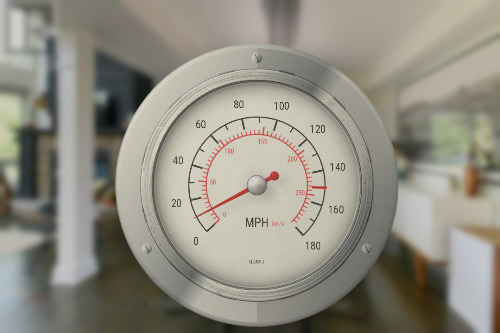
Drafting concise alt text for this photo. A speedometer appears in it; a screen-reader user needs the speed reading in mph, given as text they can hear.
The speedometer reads 10 mph
